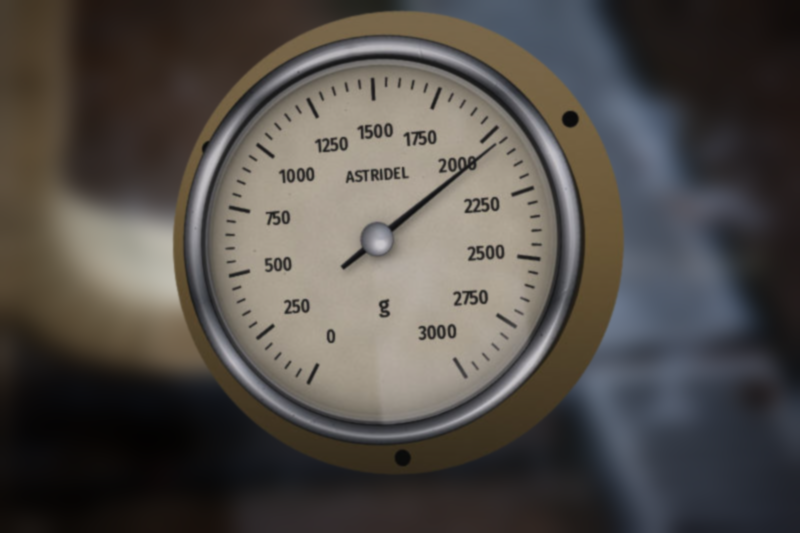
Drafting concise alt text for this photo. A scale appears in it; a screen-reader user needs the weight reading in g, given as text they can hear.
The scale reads 2050 g
